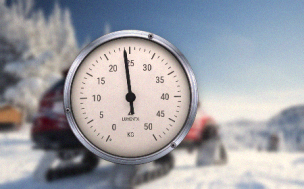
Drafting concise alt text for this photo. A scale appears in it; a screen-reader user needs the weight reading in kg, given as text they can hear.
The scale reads 24 kg
